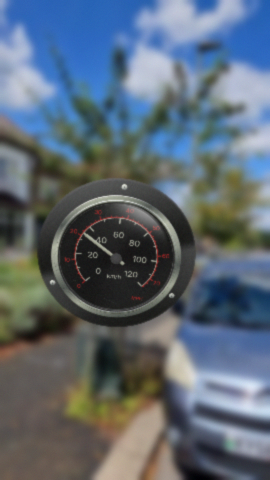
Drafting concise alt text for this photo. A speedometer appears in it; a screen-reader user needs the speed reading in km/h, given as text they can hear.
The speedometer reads 35 km/h
